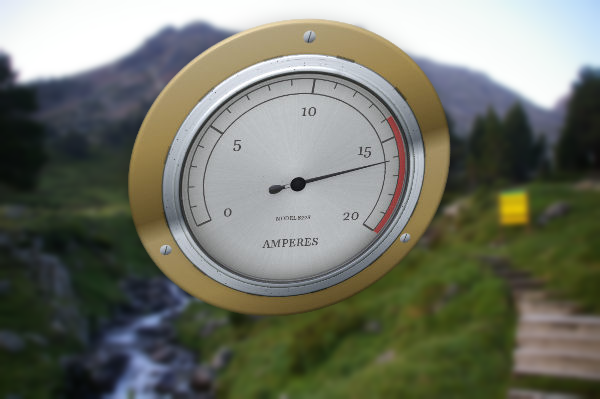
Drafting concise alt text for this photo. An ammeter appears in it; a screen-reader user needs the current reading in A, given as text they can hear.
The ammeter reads 16 A
